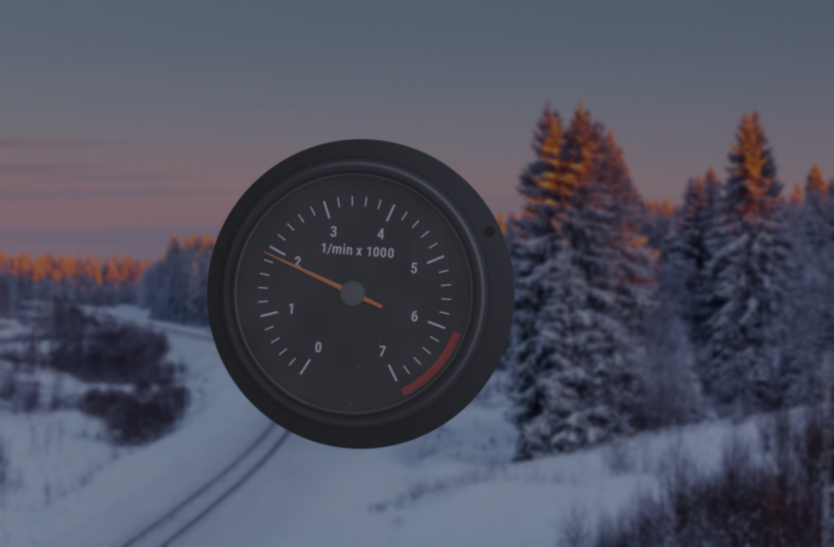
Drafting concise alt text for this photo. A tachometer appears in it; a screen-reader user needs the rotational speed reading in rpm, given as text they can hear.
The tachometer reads 1900 rpm
